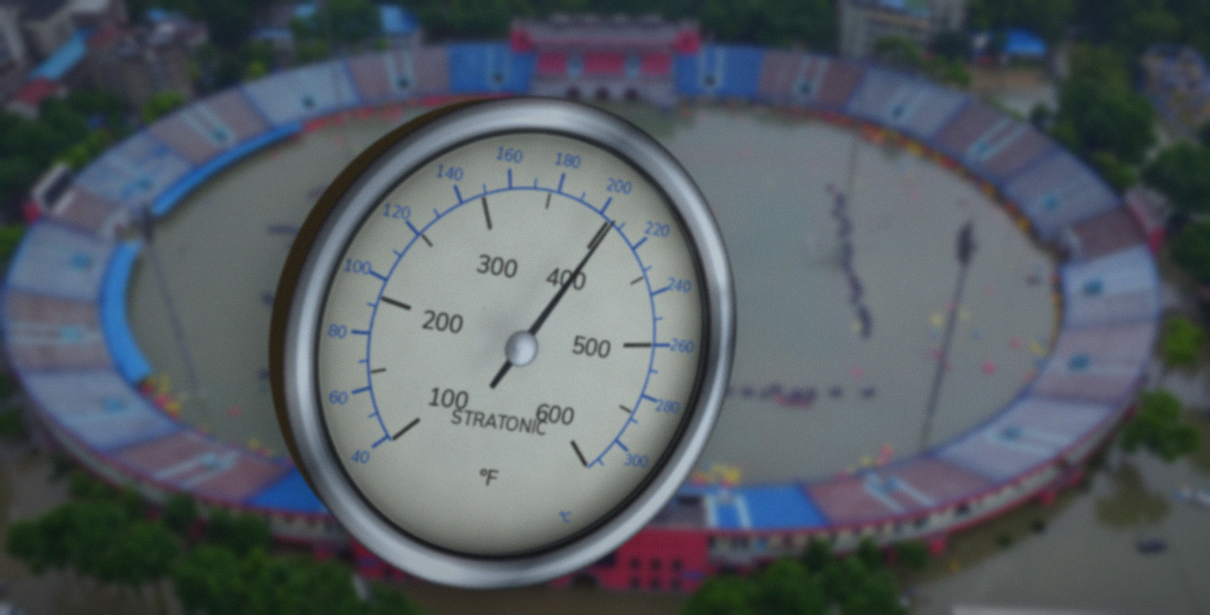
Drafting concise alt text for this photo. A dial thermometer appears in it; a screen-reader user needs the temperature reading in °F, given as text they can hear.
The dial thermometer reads 400 °F
